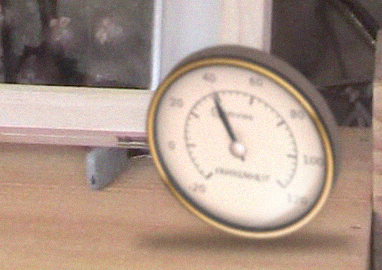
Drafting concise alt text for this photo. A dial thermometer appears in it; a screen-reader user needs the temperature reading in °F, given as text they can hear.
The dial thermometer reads 40 °F
